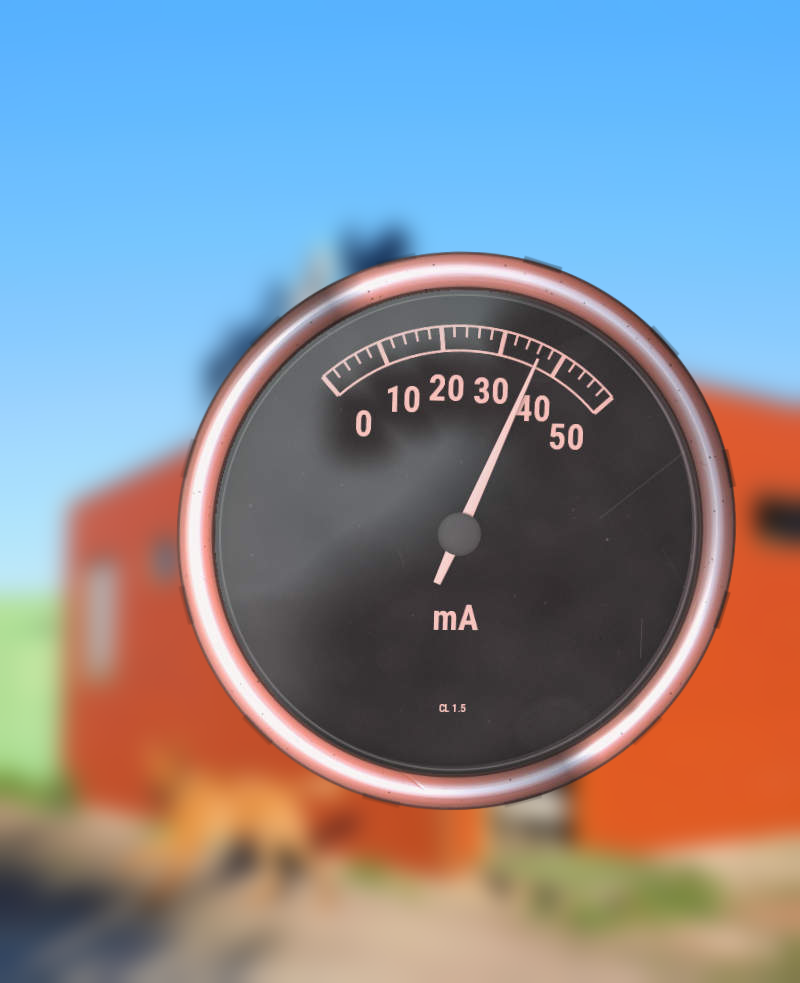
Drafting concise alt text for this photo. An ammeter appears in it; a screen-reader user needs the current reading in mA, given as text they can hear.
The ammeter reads 36 mA
